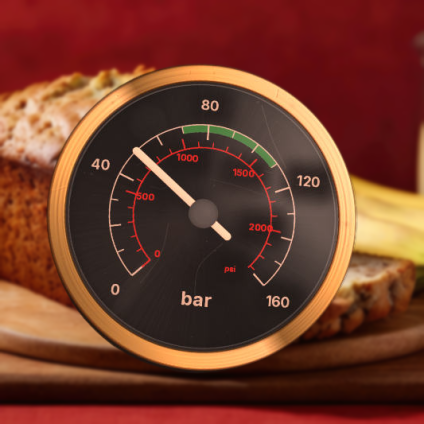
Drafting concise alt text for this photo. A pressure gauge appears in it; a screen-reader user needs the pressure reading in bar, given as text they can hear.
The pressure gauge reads 50 bar
